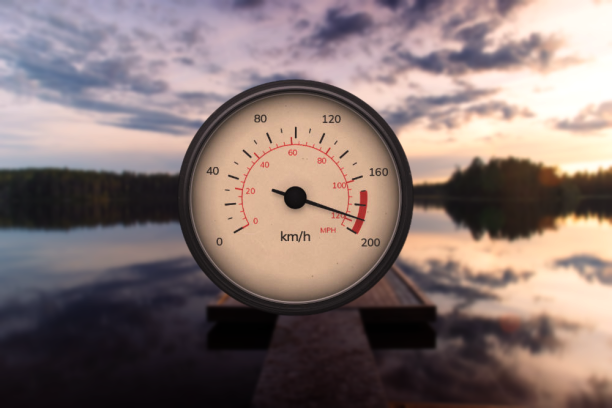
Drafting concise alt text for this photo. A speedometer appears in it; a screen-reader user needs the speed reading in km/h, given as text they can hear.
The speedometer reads 190 km/h
